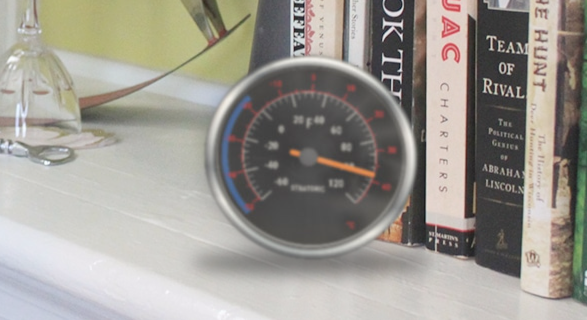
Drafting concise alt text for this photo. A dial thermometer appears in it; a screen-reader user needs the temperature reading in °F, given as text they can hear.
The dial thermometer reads 100 °F
